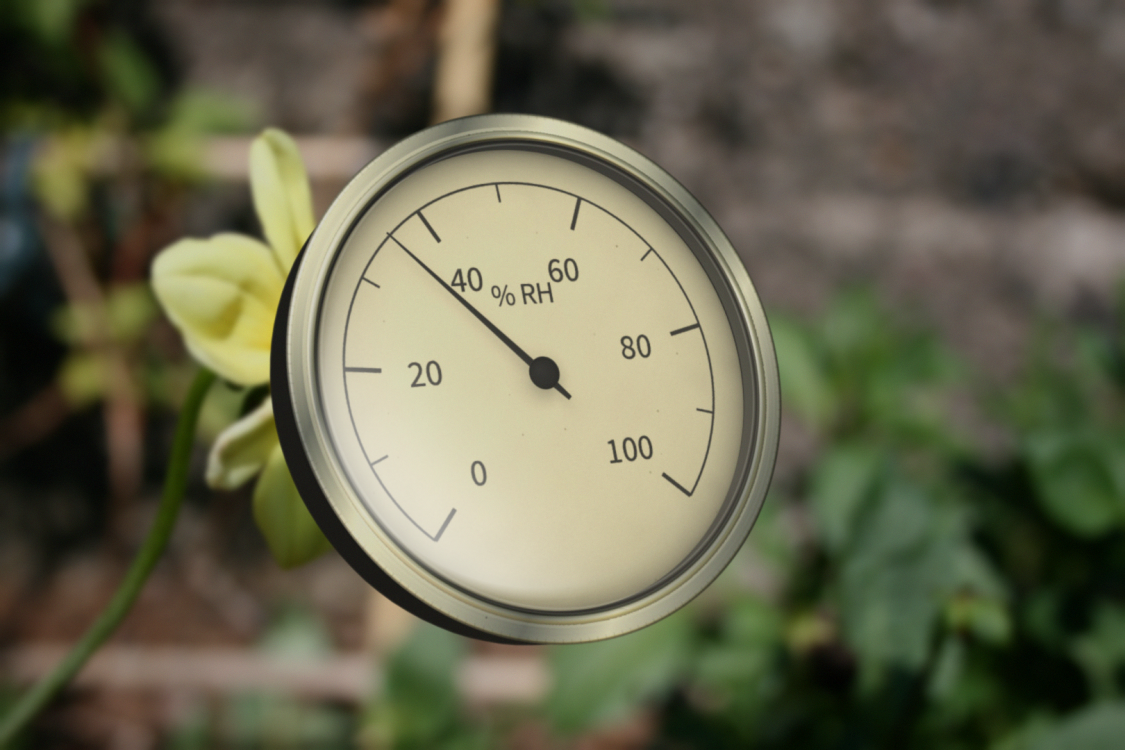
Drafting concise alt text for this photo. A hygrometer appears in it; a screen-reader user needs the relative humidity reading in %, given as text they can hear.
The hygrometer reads 35 %
